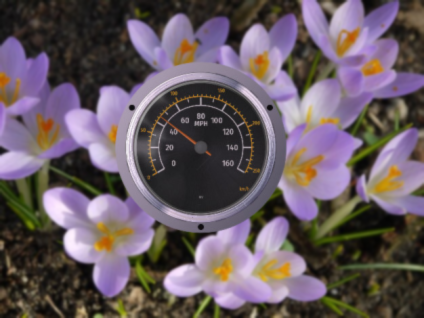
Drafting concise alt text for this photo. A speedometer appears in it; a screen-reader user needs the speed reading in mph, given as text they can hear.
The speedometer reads 45 mph
